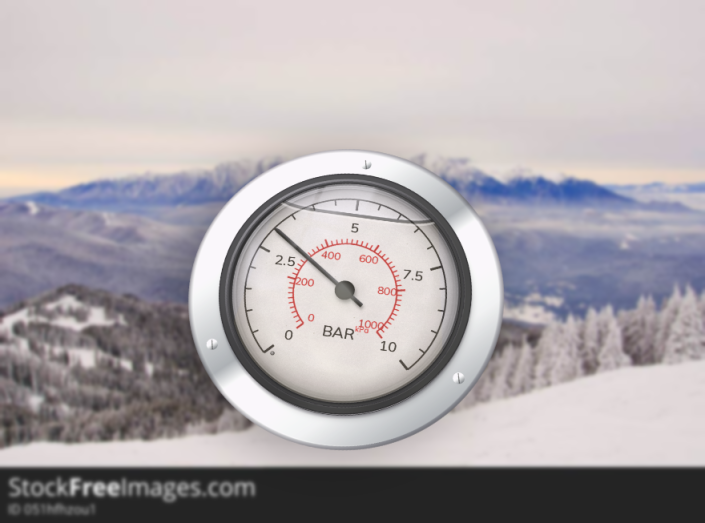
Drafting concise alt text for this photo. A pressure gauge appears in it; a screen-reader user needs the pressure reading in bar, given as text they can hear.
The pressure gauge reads 3 bar
